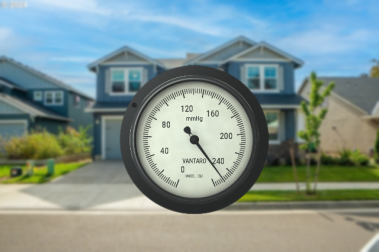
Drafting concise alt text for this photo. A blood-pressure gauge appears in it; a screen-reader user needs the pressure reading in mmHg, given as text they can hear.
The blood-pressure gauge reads 250 mmHg
